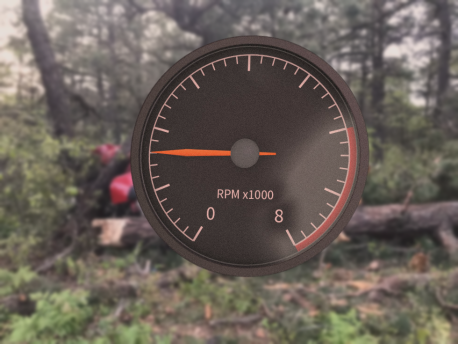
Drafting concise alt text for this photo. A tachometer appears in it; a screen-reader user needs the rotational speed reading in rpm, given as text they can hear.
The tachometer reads 1600 rpm
